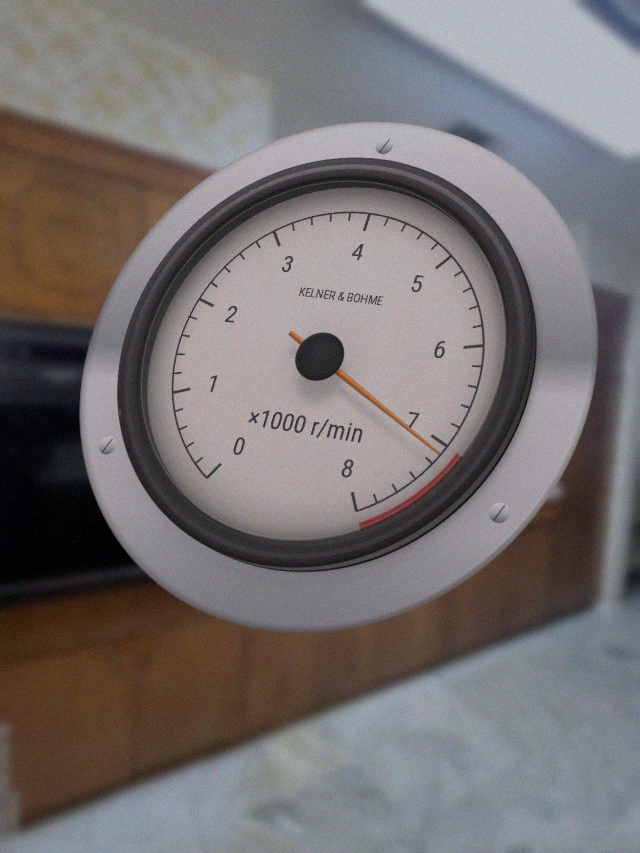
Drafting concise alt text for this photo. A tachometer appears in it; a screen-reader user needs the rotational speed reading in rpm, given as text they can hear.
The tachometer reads 7100 rpm
